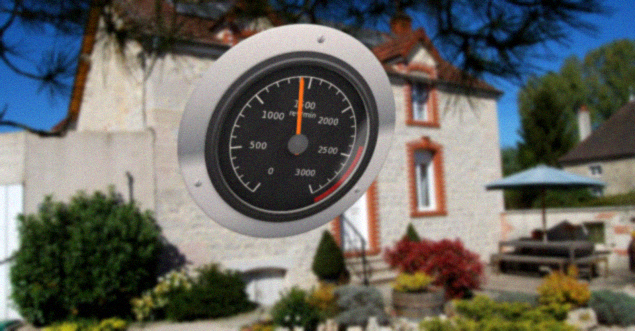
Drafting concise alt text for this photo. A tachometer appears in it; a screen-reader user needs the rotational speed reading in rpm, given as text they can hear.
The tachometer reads 1400 rpm
